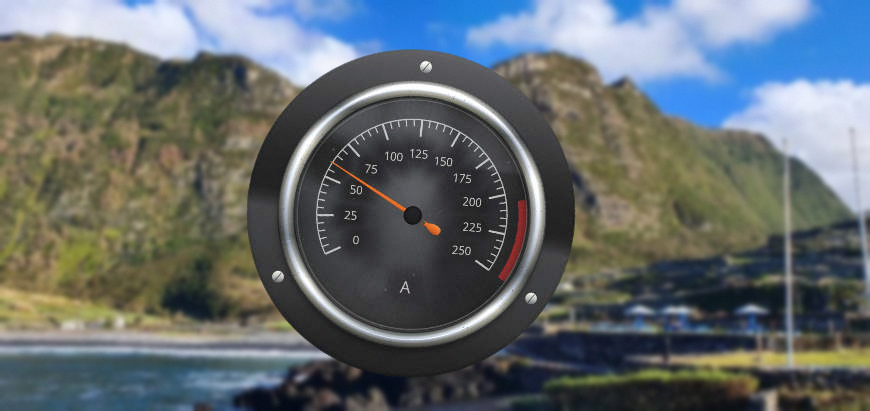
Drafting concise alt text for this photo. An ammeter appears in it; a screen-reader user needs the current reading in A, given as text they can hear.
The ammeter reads 60 A
